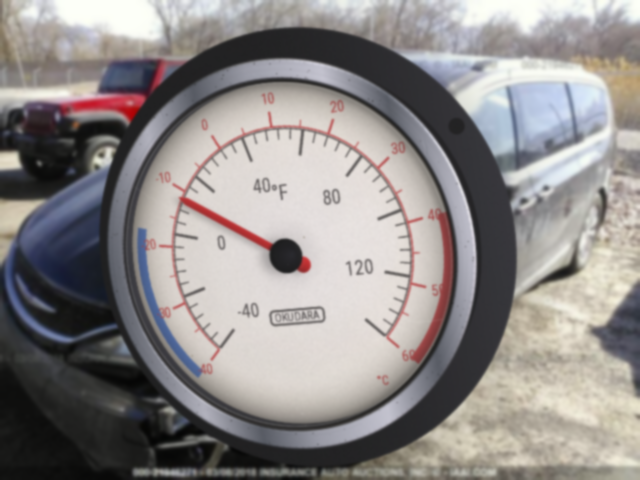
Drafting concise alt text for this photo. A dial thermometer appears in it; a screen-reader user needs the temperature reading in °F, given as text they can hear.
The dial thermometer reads 12 °F
